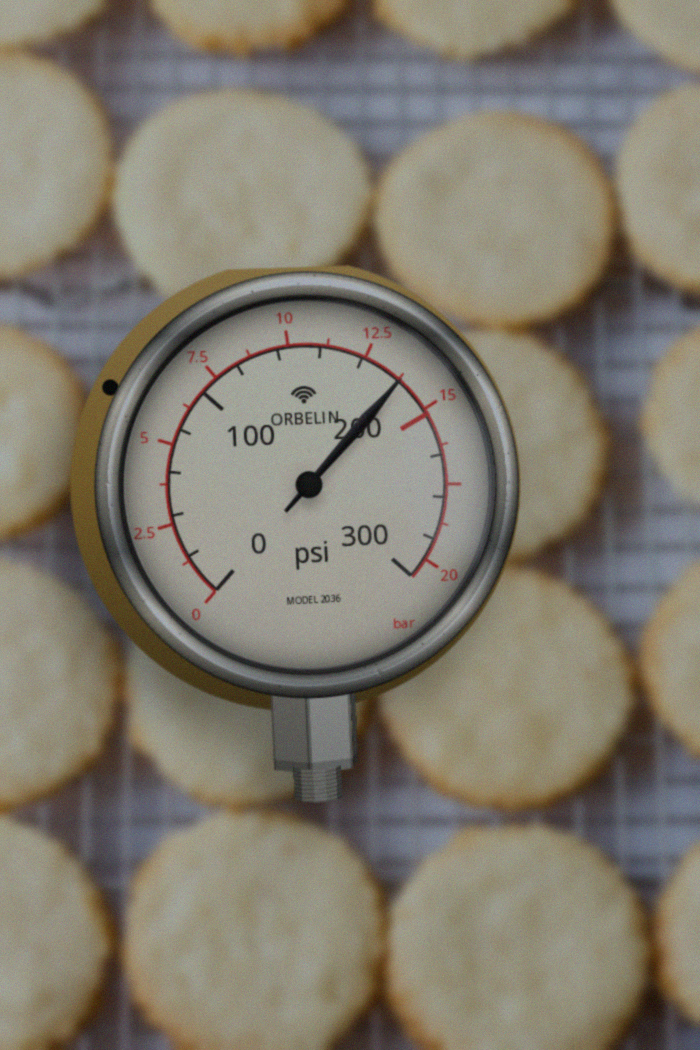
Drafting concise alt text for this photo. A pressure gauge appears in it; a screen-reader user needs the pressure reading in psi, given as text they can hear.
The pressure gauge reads 200 psi
